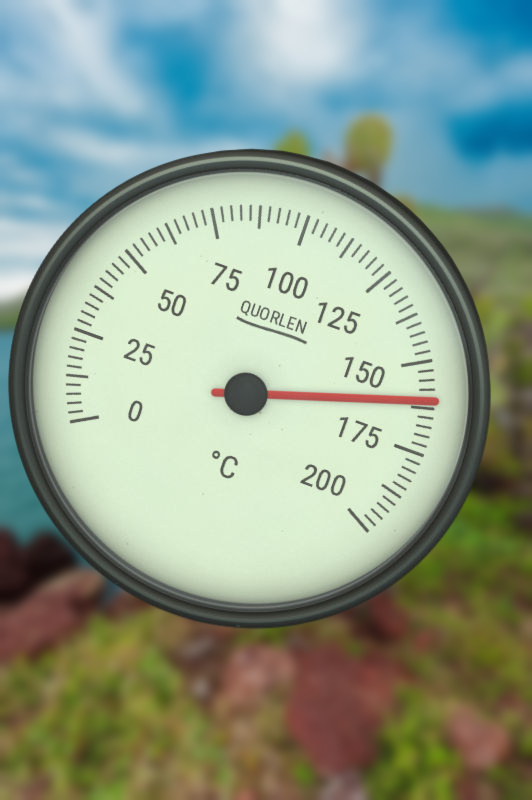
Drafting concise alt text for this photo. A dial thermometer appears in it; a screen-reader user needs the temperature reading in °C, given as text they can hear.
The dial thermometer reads 160 °C
